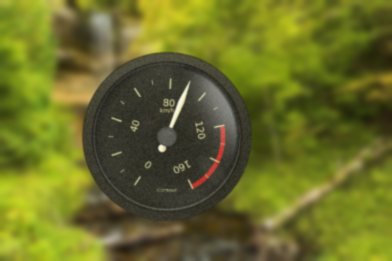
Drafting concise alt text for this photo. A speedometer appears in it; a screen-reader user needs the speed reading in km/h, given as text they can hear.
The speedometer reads 90 km/h
